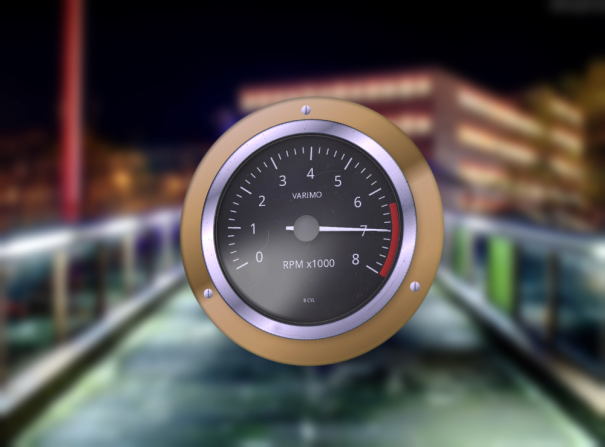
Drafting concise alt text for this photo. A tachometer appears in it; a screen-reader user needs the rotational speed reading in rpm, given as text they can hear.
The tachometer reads 7000 rpm
